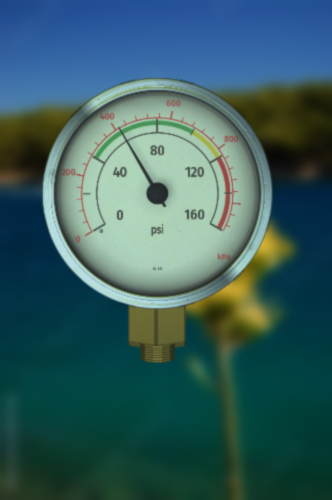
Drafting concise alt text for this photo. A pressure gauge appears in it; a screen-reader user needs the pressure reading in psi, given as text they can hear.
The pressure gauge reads 60 psi
